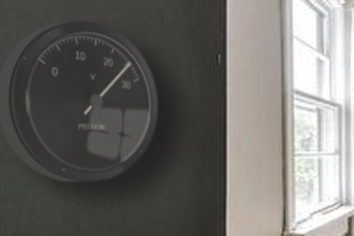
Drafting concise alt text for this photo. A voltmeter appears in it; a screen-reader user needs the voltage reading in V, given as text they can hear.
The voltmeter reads 25 V
